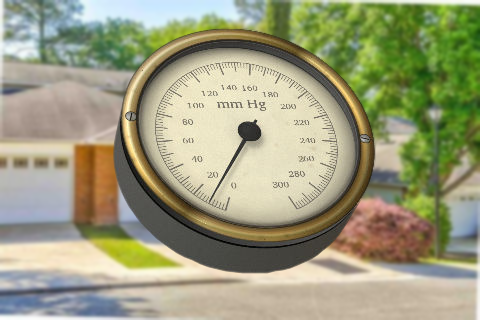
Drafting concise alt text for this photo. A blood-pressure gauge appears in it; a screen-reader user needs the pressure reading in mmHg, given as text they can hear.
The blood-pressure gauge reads 10 mmHg
